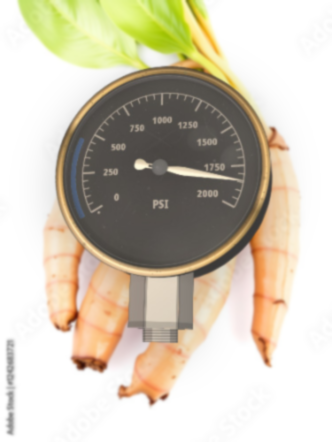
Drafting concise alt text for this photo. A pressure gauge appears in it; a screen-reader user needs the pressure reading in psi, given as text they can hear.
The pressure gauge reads 1850 psi
